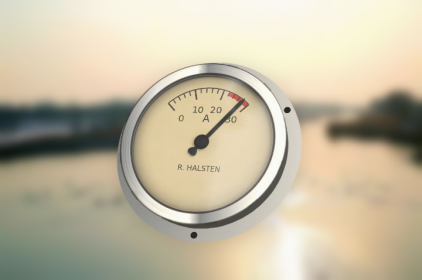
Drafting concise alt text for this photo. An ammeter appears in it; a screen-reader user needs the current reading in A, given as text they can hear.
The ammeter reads 28 A
